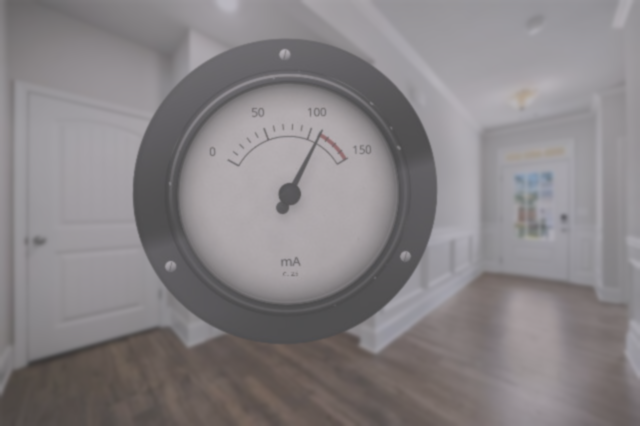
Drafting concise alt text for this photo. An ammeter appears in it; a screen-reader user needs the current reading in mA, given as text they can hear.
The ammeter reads 110 mA
